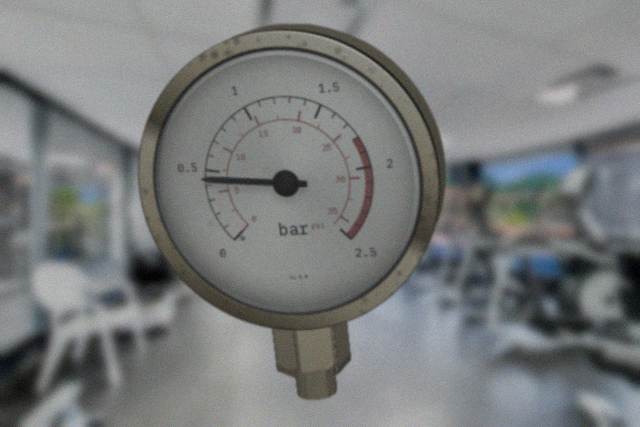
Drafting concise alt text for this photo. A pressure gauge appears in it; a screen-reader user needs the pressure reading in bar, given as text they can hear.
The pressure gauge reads 0.45 bar
